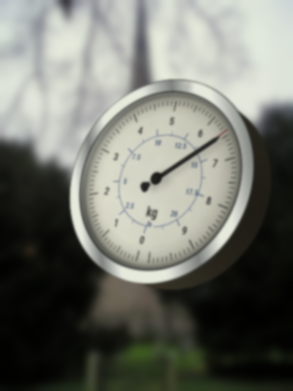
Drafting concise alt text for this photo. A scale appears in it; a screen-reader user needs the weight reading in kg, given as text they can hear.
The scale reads 6.5 kg
